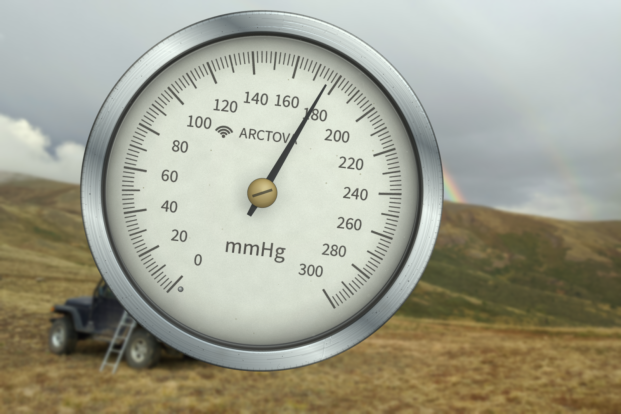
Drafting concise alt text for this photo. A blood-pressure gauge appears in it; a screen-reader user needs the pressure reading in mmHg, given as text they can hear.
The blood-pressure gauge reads 176 mmHg
